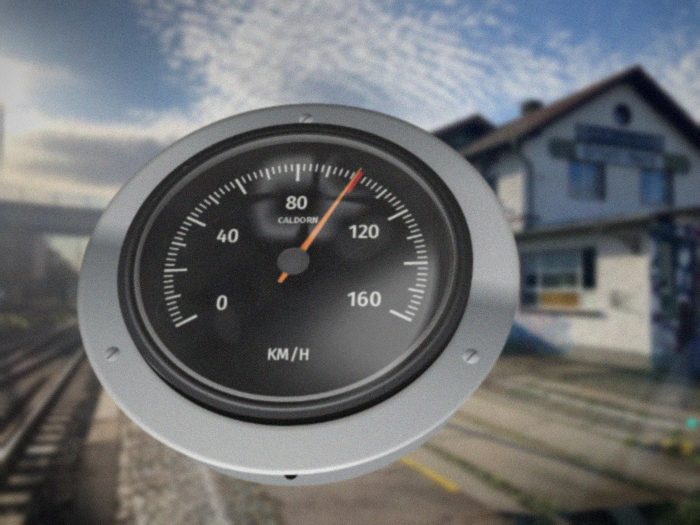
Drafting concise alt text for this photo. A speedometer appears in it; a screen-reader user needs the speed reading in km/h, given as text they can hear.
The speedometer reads 100 km/h
